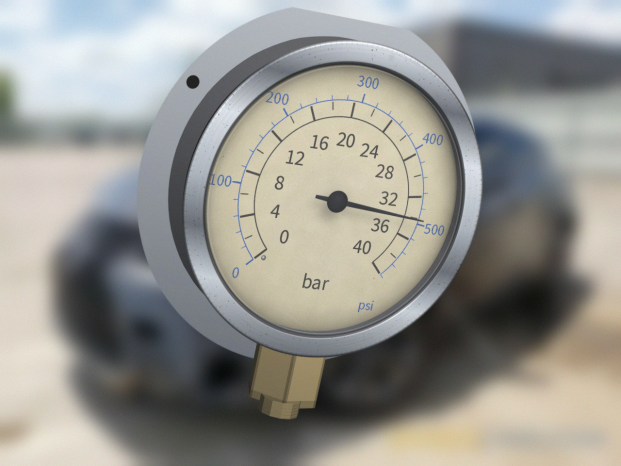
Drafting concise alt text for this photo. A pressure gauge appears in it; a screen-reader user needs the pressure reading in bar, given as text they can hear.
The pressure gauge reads 34 bar
